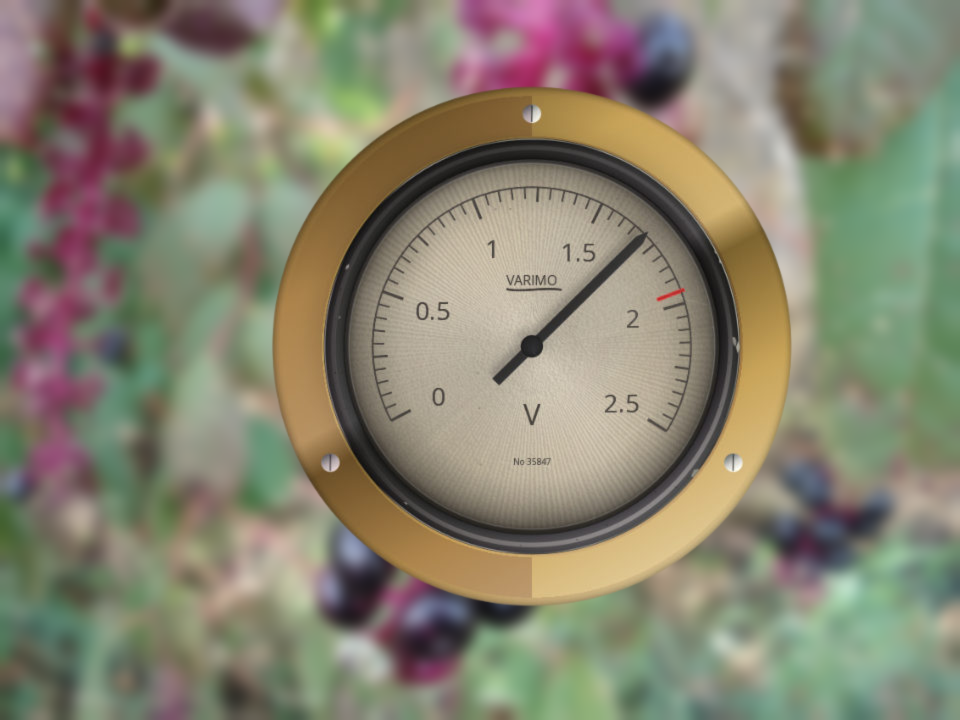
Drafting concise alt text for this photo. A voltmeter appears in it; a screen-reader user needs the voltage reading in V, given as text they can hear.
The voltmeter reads 1.7 V
